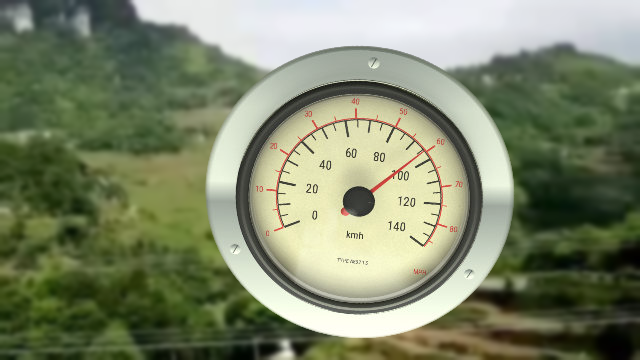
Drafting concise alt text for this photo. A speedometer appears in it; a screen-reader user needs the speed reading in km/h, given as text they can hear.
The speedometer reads 95 km/h
